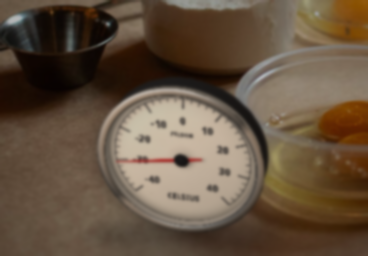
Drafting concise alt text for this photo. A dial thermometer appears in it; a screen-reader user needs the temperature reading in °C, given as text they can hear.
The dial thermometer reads -30 °C
